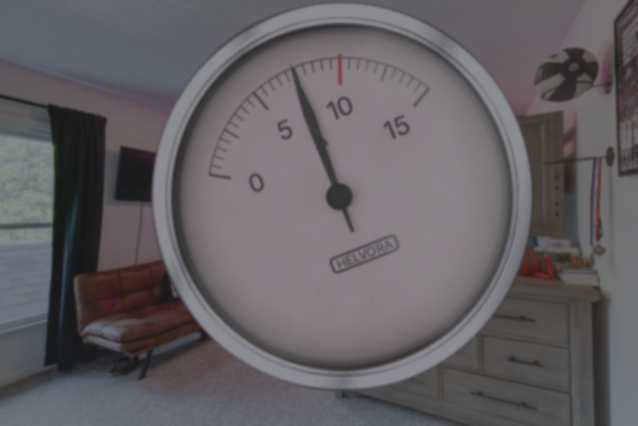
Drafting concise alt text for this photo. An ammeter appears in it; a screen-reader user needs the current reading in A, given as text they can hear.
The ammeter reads 7.5 A
